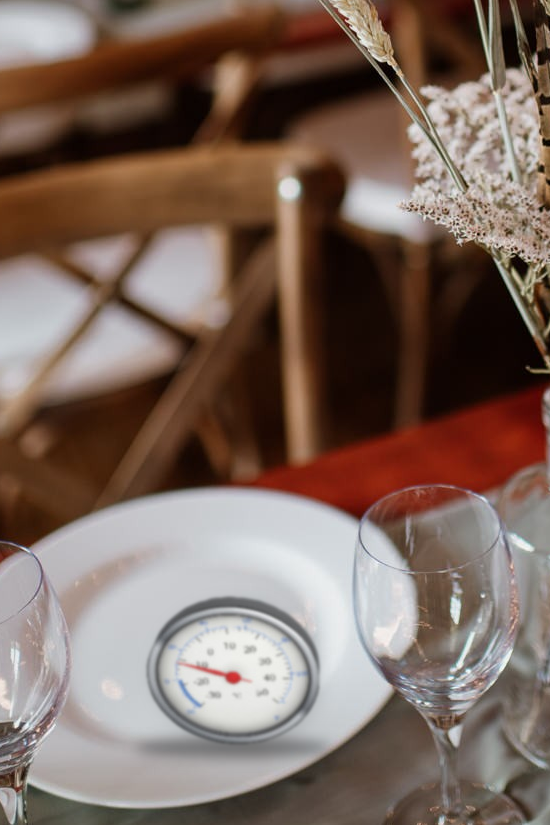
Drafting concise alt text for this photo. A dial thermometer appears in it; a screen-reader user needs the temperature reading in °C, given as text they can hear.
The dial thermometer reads -10 °C
